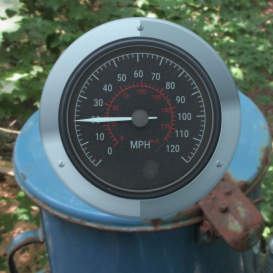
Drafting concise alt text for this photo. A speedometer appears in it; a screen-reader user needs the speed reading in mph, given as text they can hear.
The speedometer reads 20 mph
